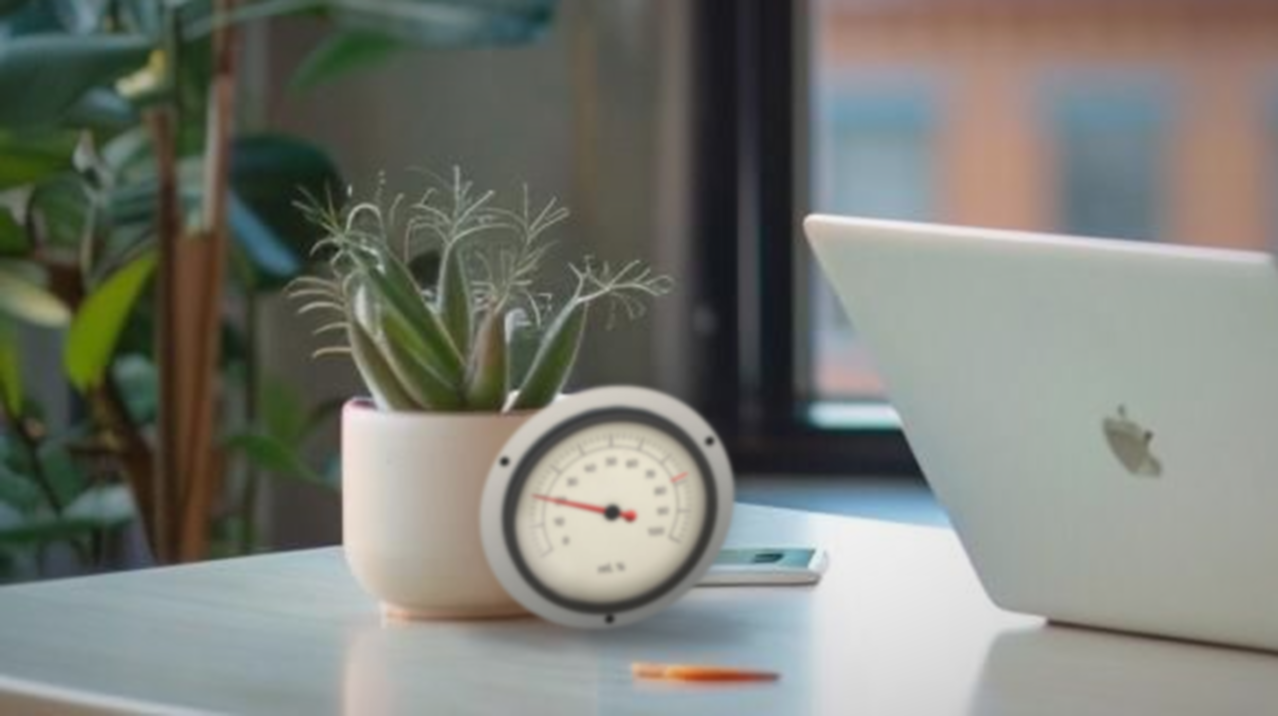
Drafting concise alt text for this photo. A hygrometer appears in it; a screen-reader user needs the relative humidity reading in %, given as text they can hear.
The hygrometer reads 20 %
